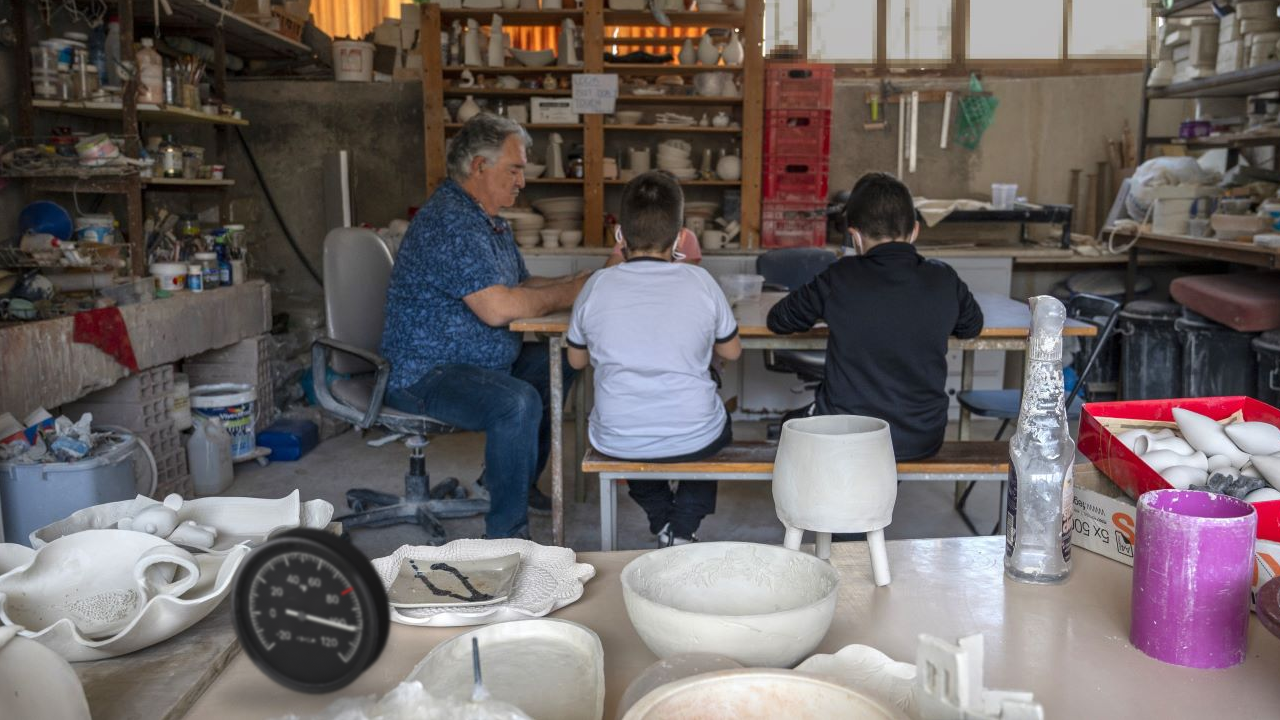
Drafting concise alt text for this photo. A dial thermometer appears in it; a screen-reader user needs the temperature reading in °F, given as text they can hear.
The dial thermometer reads 100 °F
